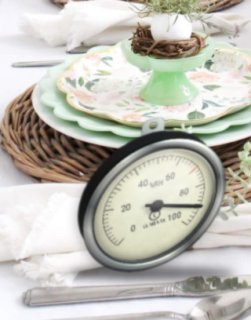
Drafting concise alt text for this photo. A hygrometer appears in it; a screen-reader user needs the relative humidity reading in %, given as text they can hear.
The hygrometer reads 90 %
